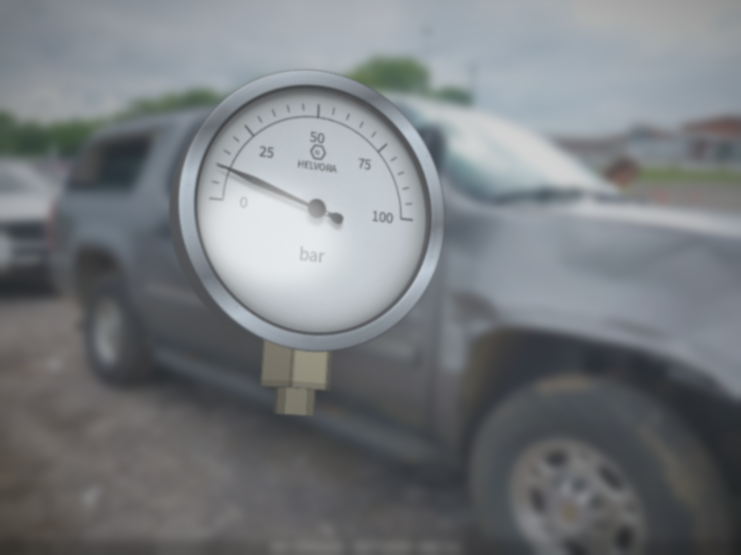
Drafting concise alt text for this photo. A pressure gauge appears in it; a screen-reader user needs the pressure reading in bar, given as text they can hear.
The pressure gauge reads 10 bar
